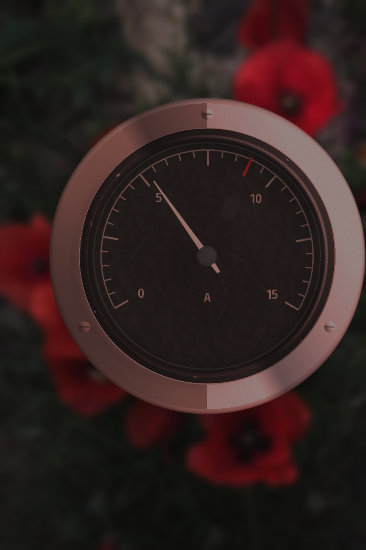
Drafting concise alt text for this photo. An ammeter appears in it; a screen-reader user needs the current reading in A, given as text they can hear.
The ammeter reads 5.25 A
